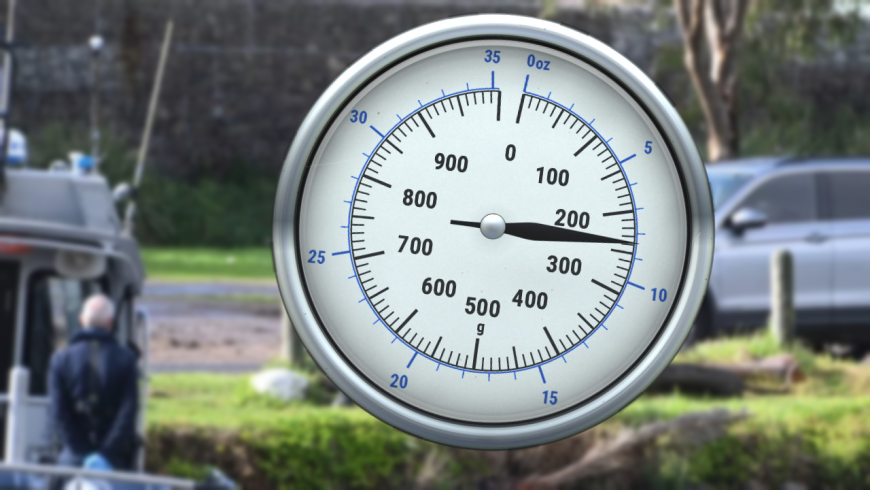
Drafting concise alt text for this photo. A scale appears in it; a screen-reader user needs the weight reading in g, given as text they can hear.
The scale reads 240 g
